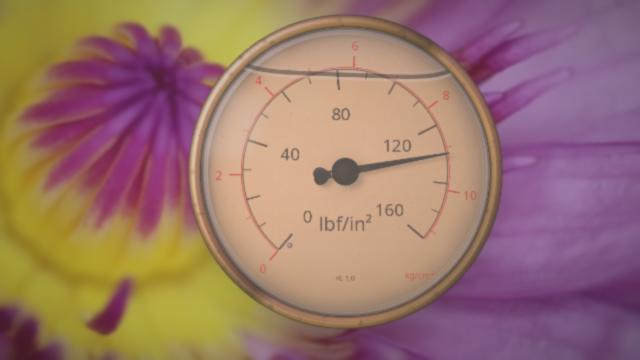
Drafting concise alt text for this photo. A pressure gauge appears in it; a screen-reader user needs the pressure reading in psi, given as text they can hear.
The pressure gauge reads 130 psi
